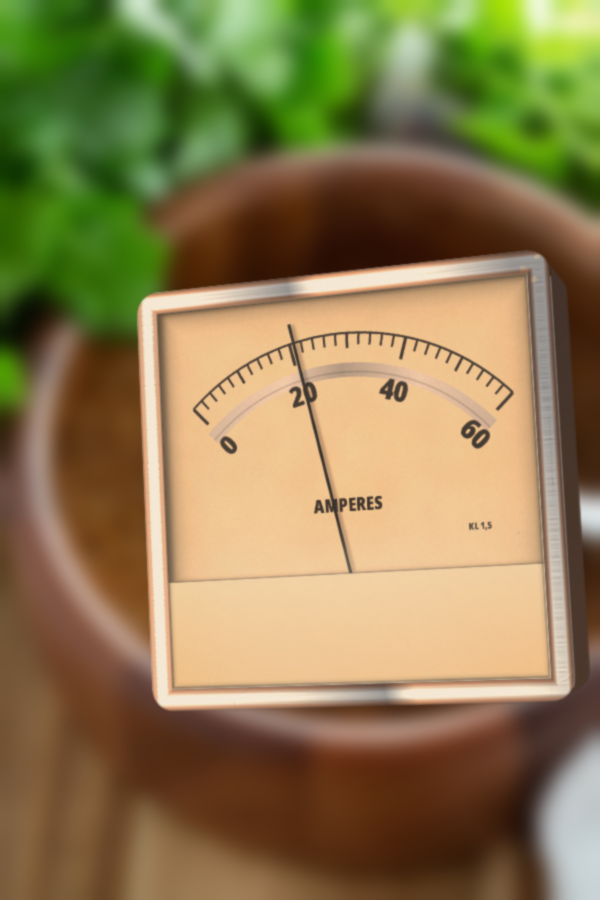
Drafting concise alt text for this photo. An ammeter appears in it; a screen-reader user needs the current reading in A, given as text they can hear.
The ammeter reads 21 A
